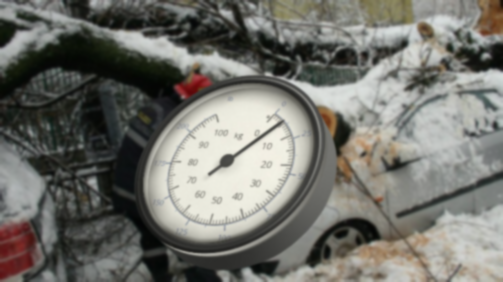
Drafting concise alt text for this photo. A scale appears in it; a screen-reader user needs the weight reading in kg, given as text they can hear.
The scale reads 5 kg
